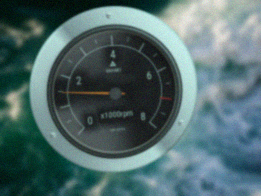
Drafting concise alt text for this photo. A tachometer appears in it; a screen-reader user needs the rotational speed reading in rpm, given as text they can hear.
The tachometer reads 1500 rpm
